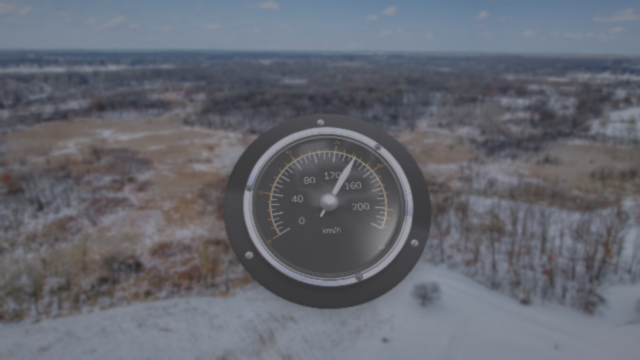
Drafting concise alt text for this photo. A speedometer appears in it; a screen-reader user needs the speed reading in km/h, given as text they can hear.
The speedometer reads 140 km/h
